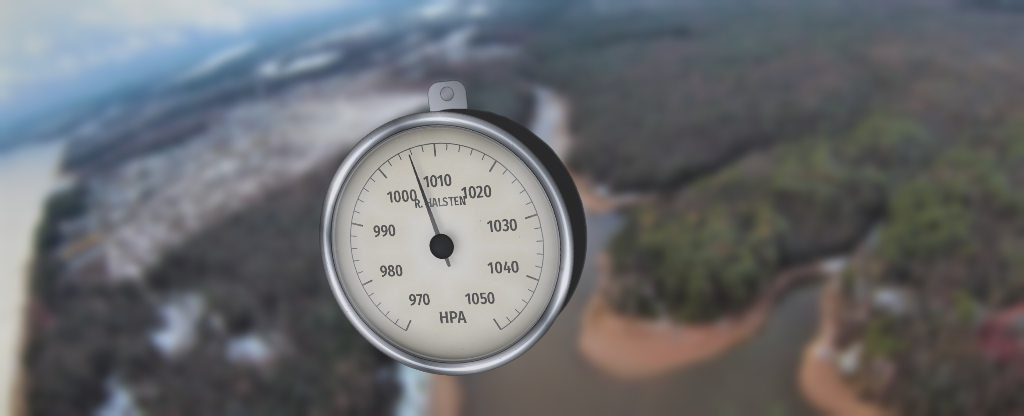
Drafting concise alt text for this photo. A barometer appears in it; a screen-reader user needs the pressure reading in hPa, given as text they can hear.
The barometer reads 1006 hPa
